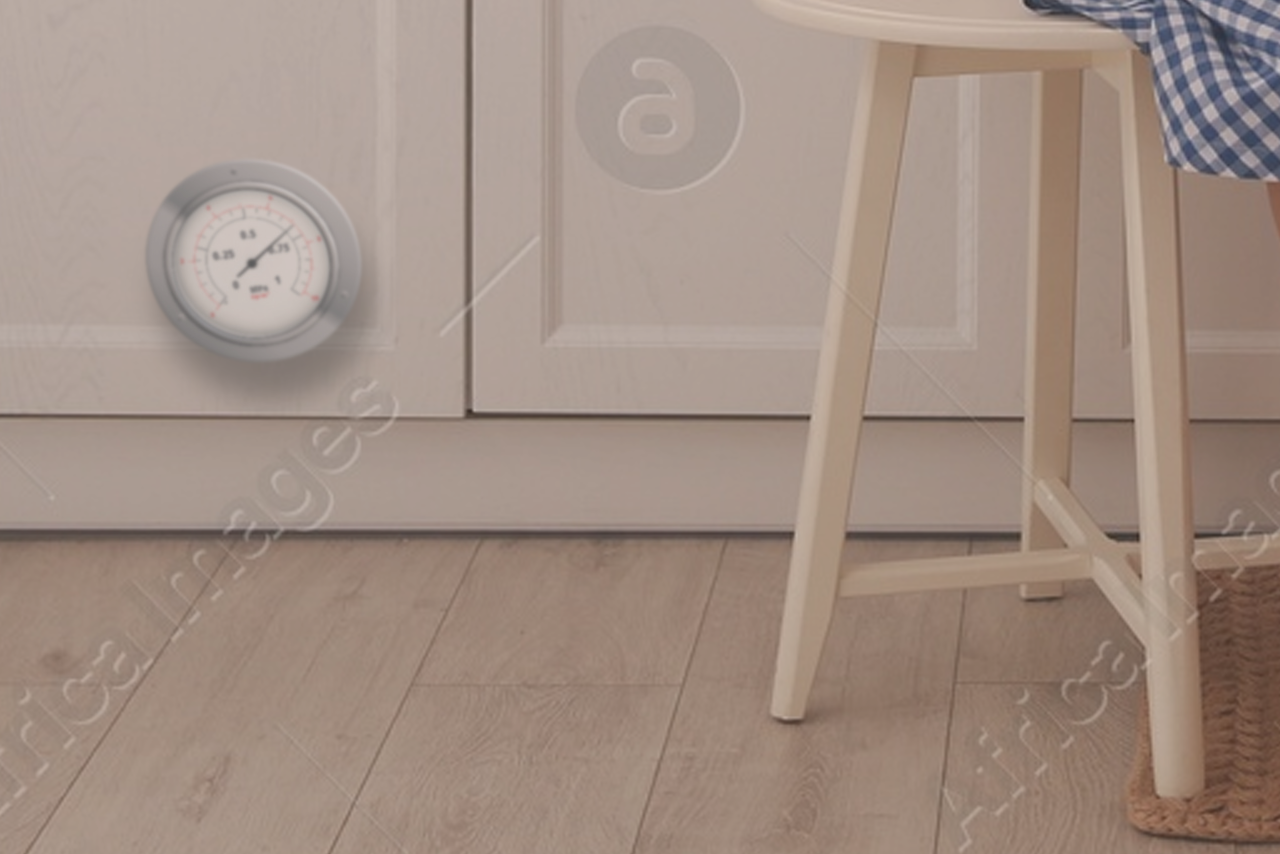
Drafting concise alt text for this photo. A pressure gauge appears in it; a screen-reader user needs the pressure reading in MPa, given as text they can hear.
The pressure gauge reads 0.7 MPa
